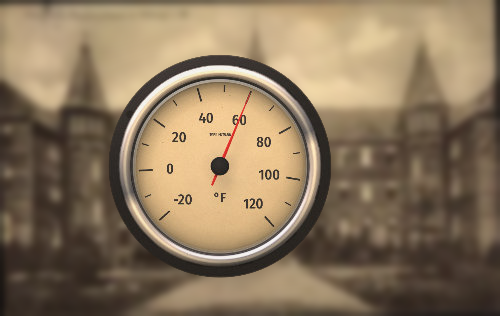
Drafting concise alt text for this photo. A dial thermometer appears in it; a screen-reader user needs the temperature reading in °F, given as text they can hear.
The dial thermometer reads 60 °F
